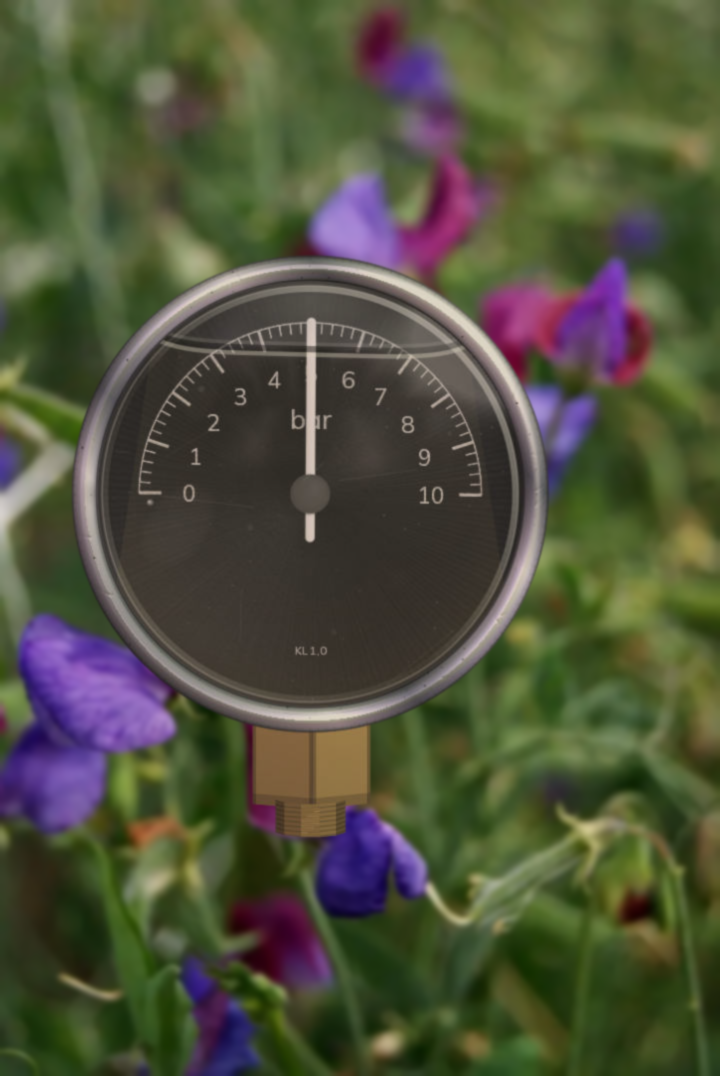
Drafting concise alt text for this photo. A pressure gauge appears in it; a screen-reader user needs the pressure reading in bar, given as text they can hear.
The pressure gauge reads 5 bar
